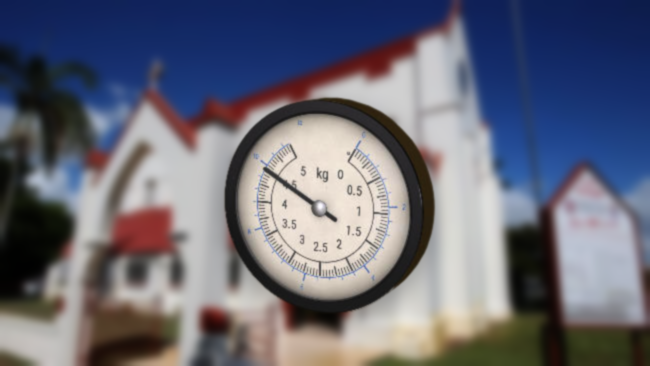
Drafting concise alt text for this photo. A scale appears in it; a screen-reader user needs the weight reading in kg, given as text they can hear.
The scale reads 4.5 kg
